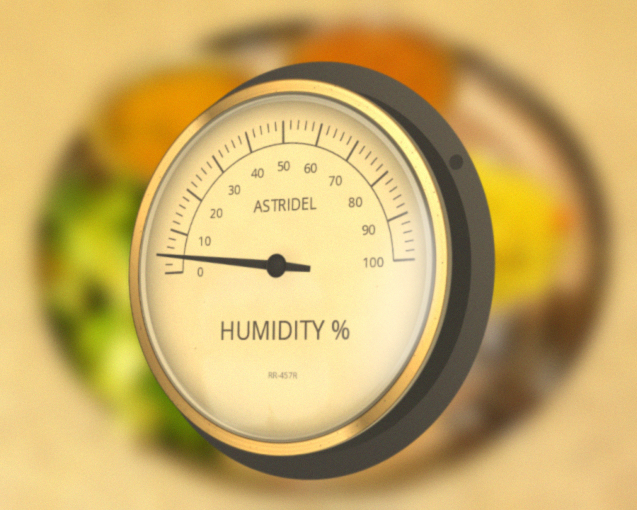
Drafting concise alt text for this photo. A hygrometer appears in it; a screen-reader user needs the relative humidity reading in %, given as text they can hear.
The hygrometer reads 4 %
